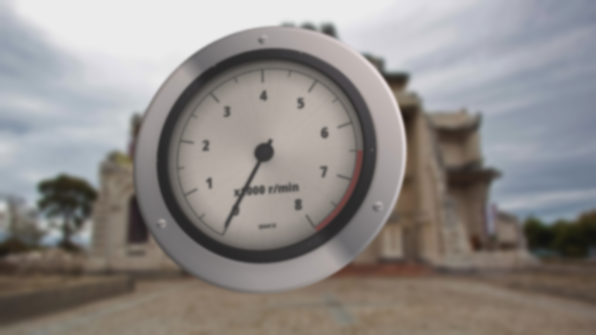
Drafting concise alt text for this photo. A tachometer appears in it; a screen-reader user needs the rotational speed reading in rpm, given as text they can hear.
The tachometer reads 0 rpm
